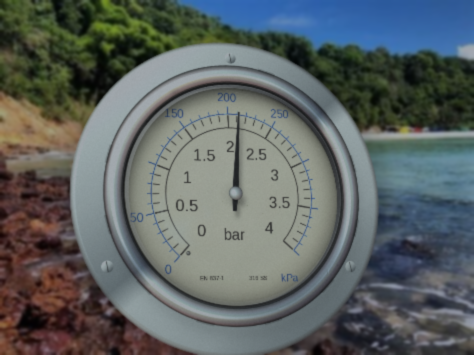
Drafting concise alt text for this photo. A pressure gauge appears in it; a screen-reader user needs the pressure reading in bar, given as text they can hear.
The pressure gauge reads 2.1 bar
